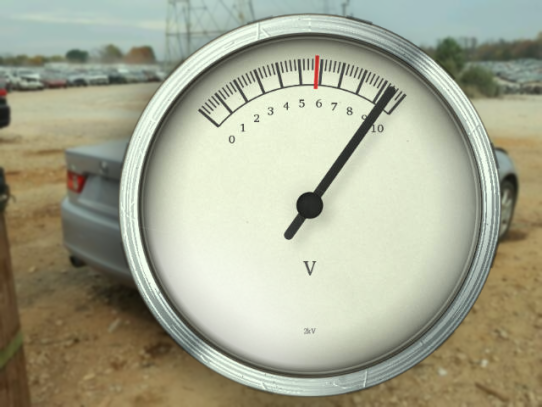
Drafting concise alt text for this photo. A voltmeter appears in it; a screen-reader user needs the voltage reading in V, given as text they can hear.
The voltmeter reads 9.4 V
